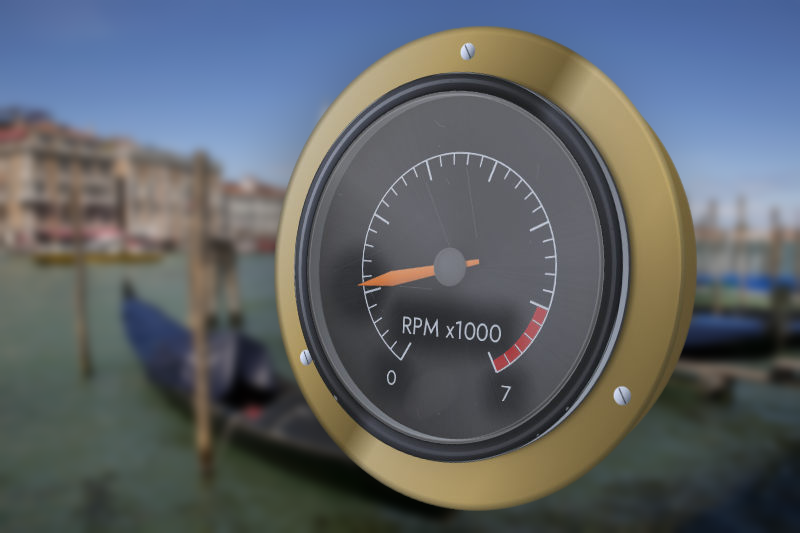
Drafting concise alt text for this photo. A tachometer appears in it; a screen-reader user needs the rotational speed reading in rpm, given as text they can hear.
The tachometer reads 1100 rpm
